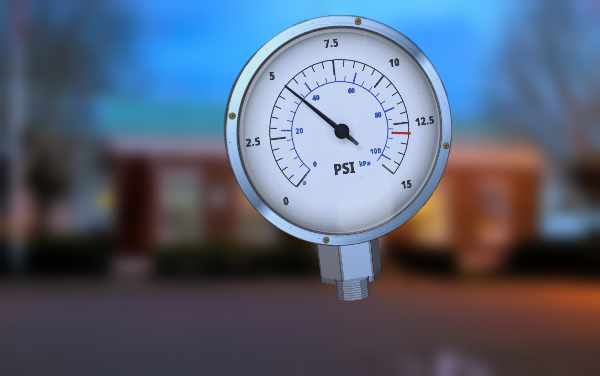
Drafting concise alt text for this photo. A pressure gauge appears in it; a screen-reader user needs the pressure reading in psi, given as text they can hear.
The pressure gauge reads 5 psi
